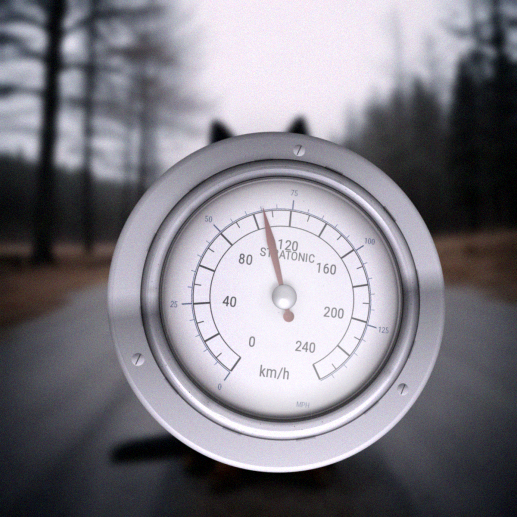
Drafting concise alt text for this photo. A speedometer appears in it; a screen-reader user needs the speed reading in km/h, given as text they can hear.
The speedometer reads 105 km/h
